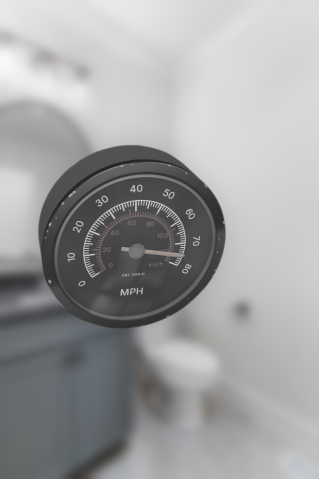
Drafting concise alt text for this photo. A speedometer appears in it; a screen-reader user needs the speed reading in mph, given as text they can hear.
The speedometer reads 75 mph
